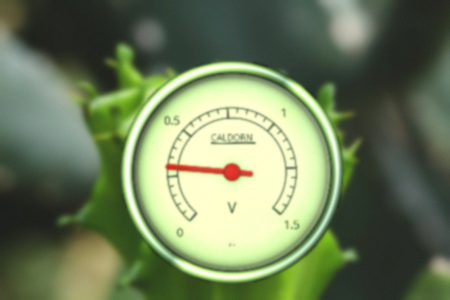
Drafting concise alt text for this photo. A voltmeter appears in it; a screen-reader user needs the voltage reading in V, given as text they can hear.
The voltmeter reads 0.3 V
